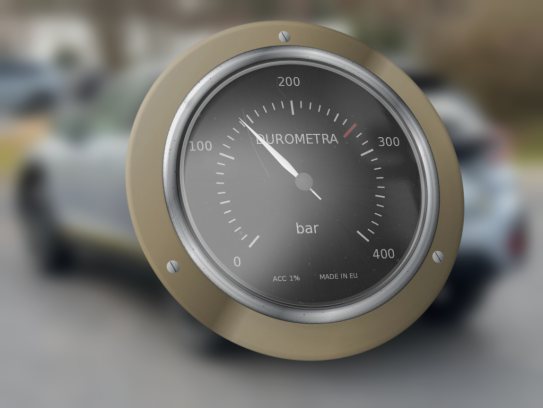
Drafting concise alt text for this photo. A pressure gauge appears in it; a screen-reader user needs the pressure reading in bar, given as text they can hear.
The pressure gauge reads 140 bar
